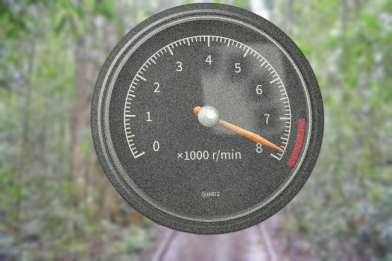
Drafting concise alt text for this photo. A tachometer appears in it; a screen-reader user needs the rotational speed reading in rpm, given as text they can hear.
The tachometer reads 7800 rpm
